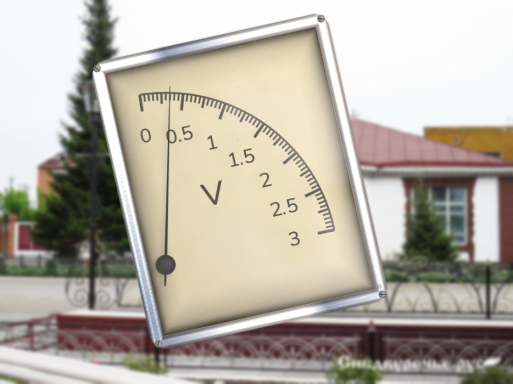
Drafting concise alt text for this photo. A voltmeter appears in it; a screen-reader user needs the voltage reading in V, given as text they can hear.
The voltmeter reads 0.35 V
